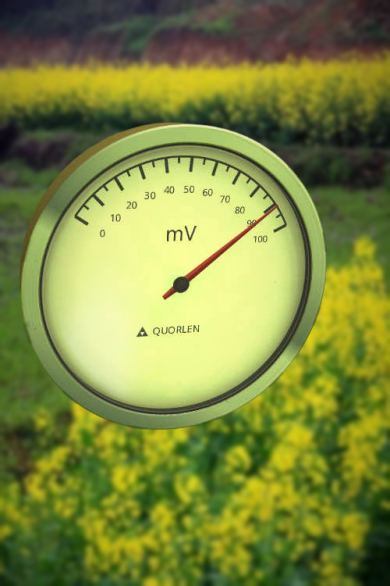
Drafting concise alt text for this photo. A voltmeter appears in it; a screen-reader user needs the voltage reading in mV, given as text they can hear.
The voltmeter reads 90 mV
